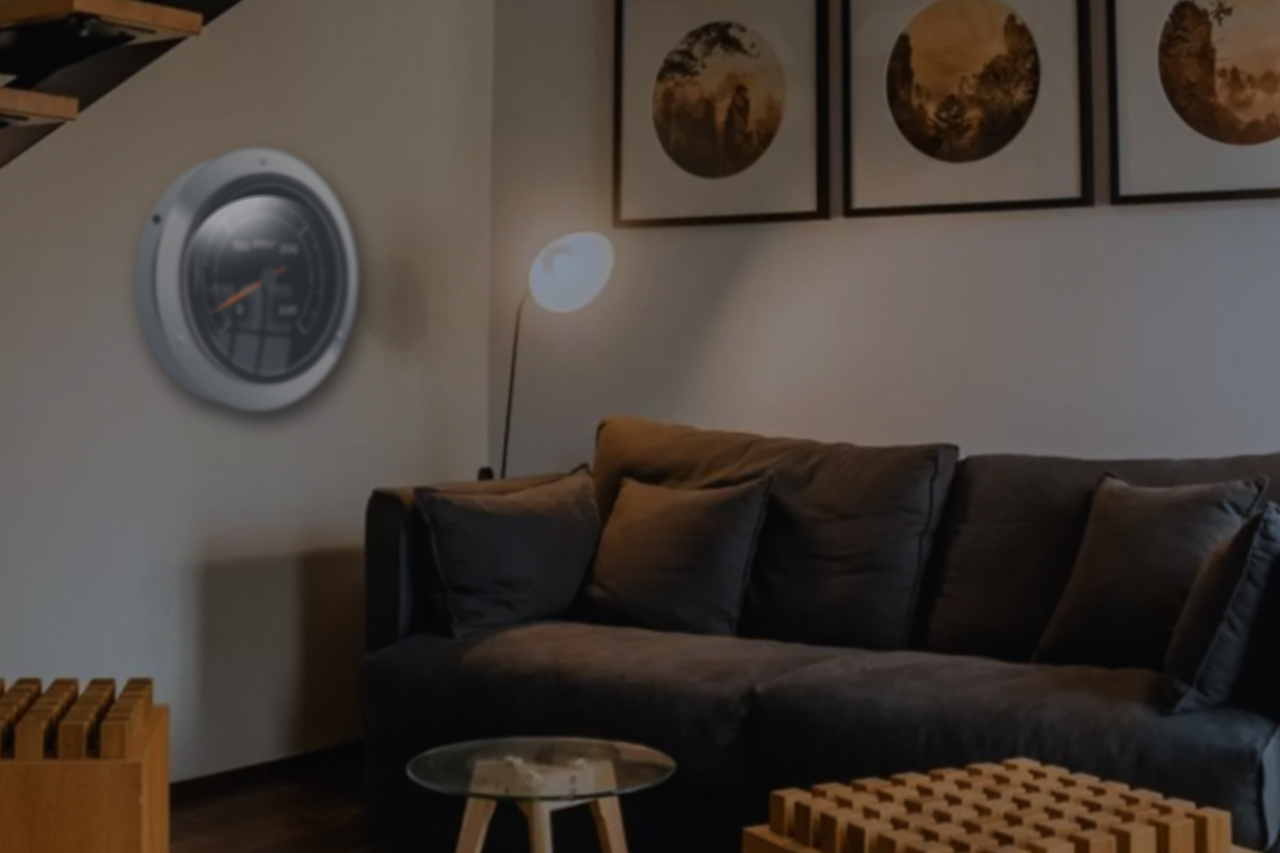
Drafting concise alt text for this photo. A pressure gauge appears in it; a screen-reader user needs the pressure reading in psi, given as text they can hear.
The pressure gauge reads 20 psi
